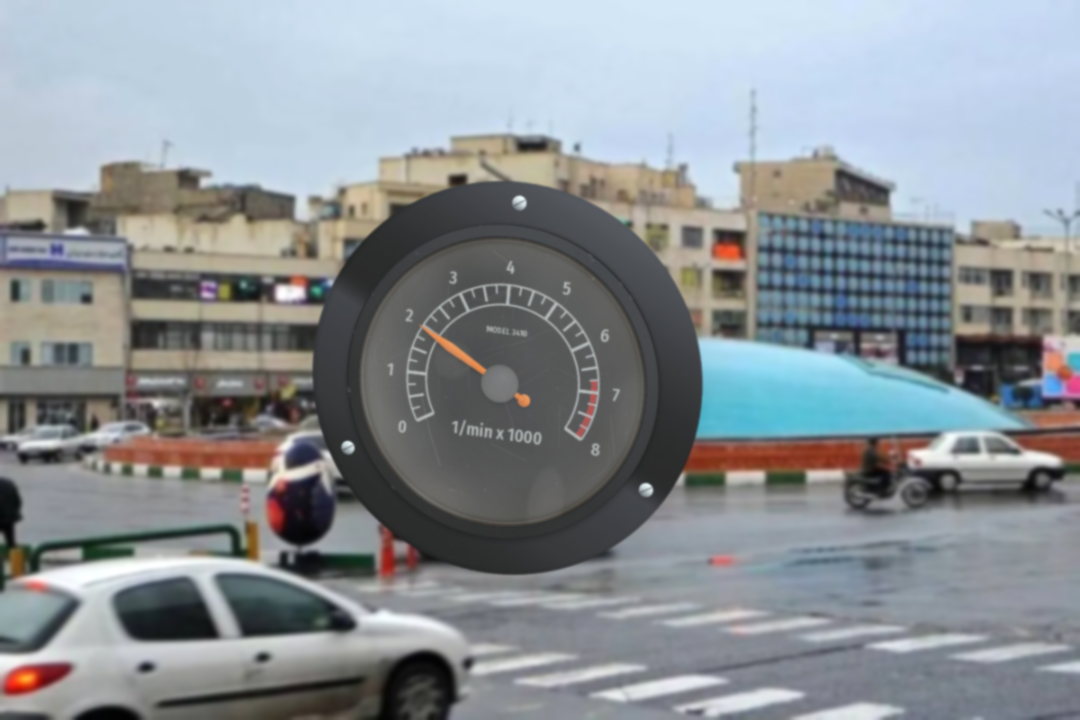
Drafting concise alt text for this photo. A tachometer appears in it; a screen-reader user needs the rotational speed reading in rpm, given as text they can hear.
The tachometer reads 2000 rpm
